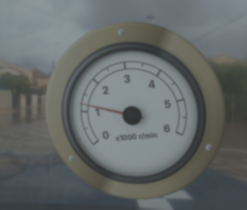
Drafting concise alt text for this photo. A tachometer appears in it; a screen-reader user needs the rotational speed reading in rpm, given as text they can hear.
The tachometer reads 1250 rpm
